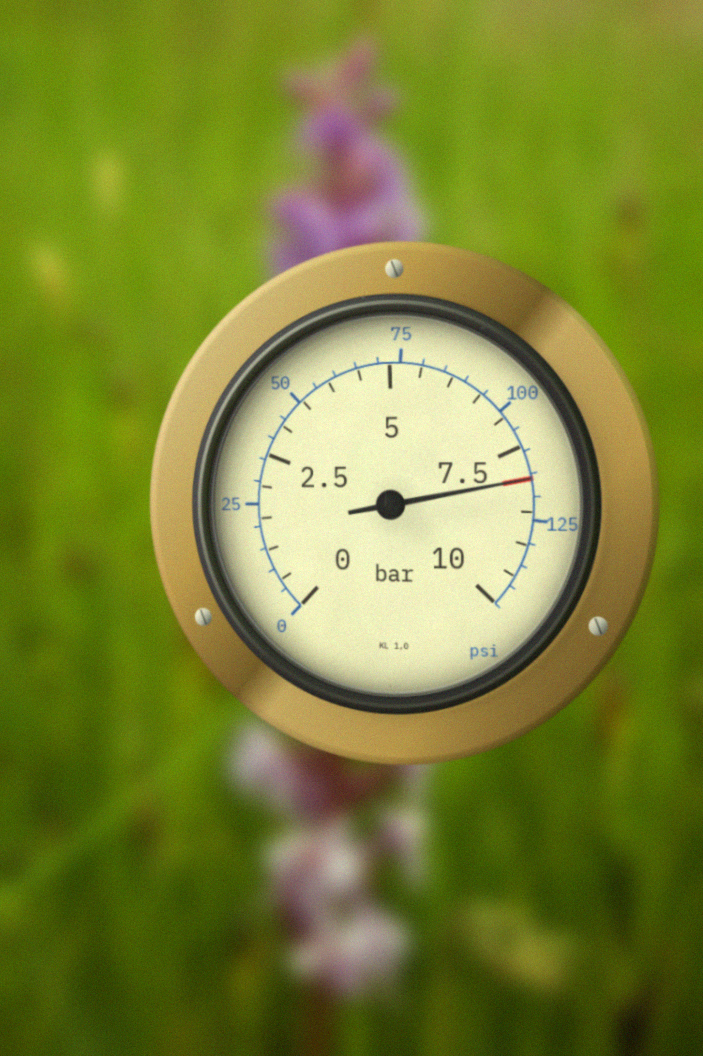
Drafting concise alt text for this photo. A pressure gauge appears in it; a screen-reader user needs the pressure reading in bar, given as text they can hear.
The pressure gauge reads 8 bar
